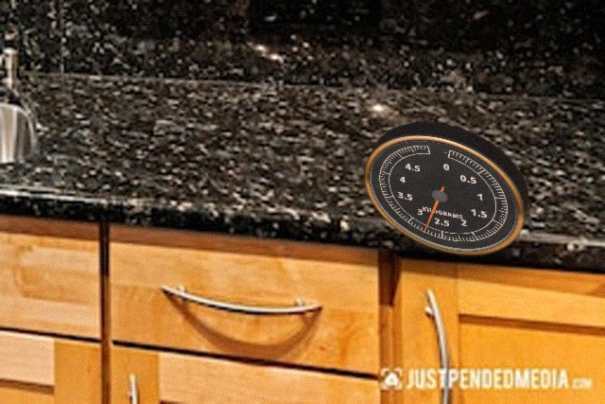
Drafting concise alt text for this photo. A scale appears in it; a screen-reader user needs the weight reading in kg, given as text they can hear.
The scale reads 2.75 kg
